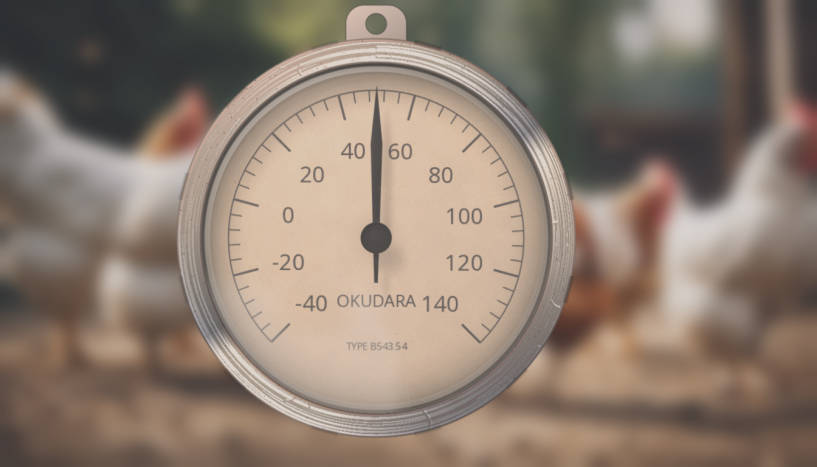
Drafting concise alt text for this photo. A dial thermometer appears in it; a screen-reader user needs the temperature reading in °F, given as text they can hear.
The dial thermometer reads 50 °F
